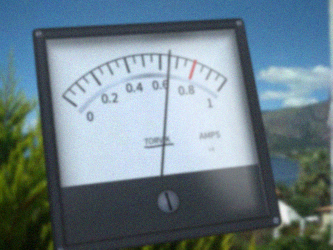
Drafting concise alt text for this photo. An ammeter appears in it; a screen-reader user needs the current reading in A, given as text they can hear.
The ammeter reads 0.65 A
